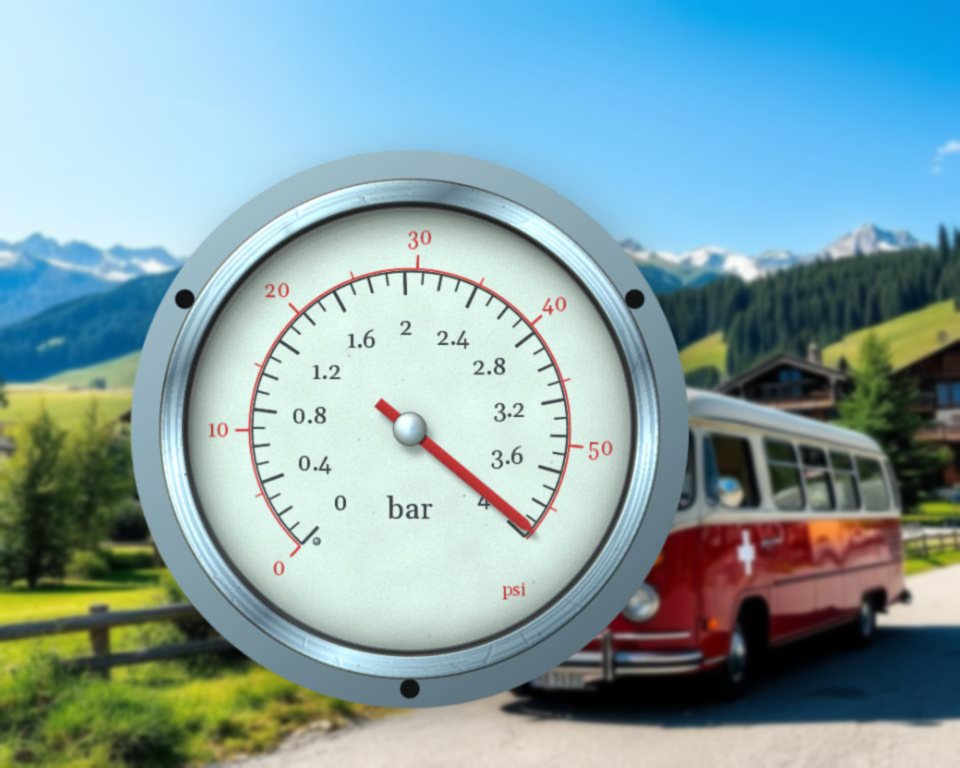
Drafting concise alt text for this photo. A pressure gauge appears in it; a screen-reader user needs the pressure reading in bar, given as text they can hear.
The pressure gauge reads 3.95 bar
